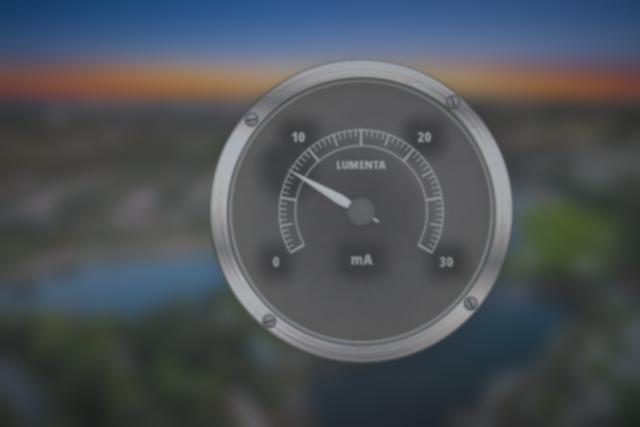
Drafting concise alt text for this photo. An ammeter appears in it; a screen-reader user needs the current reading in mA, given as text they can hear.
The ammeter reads 7.5 mA
